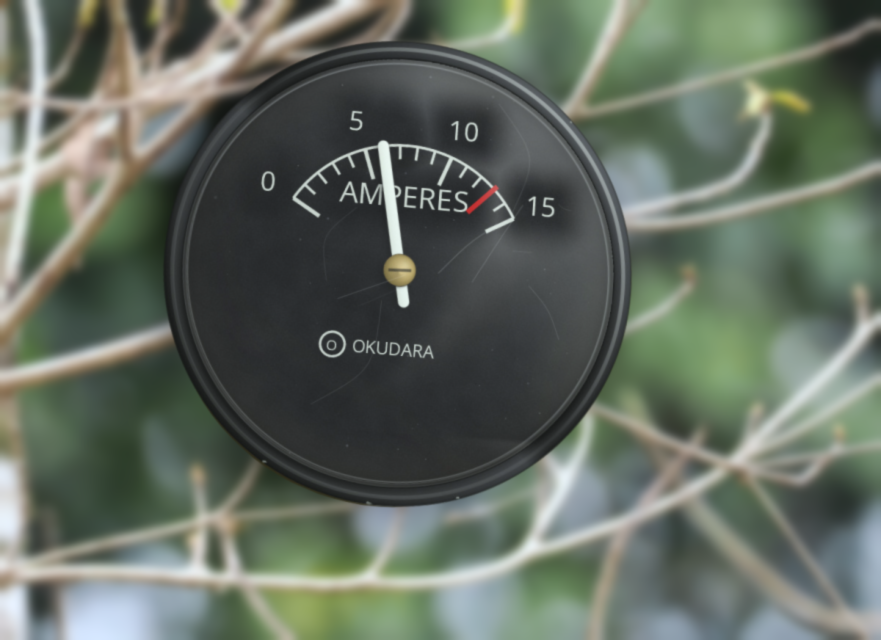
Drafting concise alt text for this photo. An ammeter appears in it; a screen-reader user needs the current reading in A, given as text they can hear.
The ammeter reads 6 A
